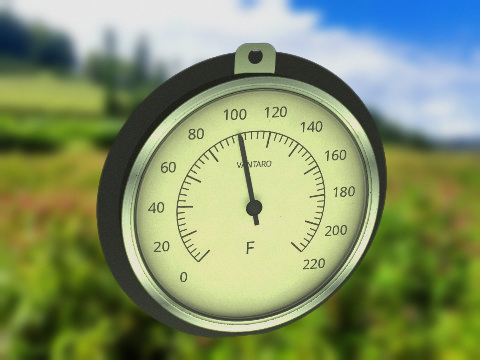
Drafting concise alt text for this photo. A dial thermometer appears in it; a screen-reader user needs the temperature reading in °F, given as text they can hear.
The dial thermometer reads 100 °F
